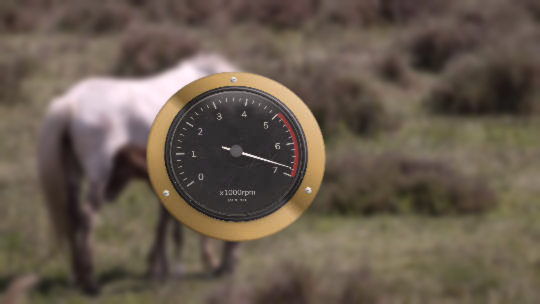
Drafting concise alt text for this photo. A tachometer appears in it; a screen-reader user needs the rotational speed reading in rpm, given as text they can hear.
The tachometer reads 6800 rpm
